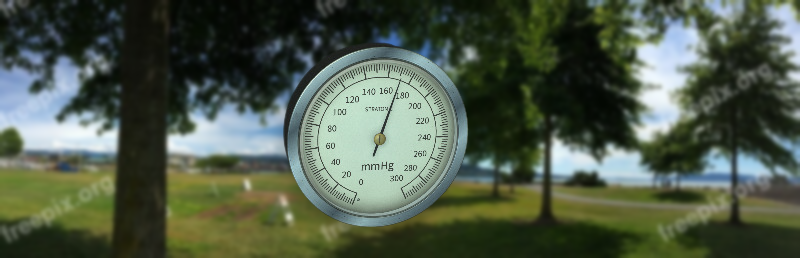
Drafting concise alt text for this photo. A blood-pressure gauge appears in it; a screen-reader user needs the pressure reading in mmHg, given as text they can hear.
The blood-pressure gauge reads 170 mmHg
